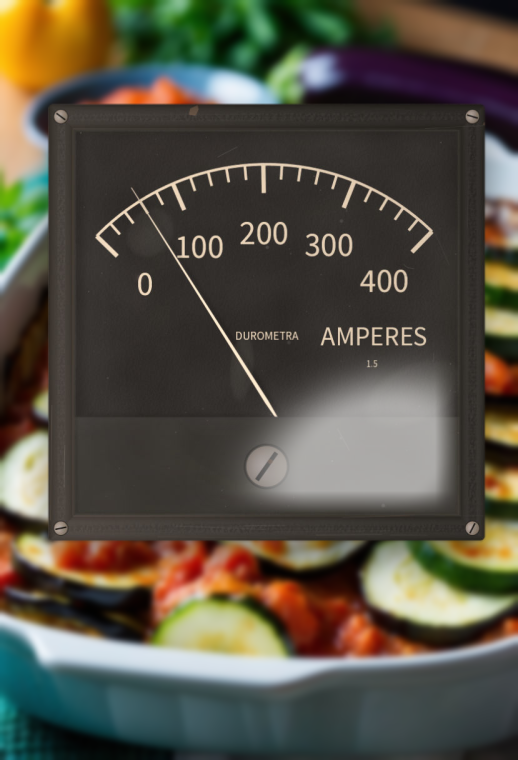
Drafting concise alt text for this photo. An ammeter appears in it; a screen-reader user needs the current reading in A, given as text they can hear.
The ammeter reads 60 A
